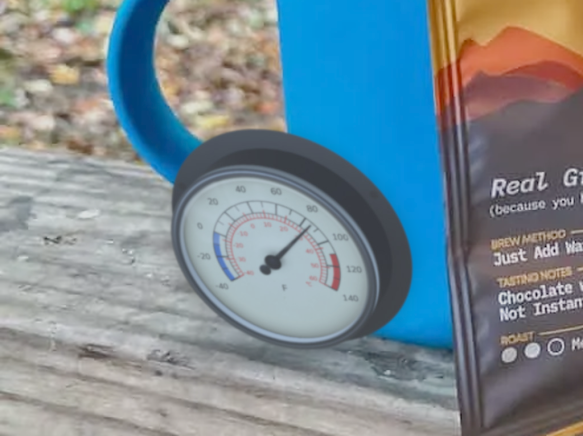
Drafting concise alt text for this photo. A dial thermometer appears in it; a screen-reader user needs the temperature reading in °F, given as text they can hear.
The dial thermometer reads 85 °F
